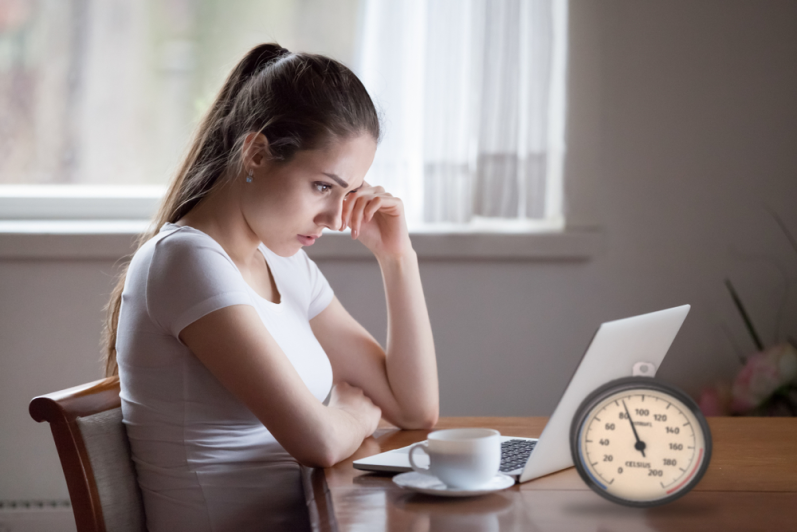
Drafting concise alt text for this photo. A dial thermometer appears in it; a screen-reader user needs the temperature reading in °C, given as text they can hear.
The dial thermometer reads 85 °C
